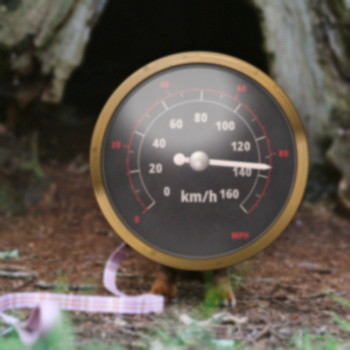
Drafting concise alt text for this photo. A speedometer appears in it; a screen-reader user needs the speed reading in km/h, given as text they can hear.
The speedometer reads 135 km/h
